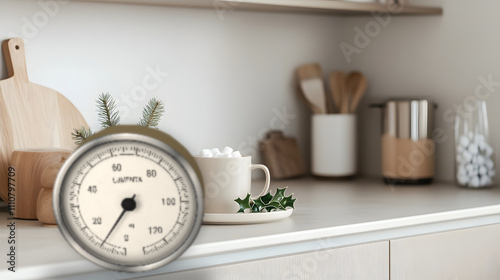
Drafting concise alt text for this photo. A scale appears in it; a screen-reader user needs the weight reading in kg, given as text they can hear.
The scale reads 10 kg
